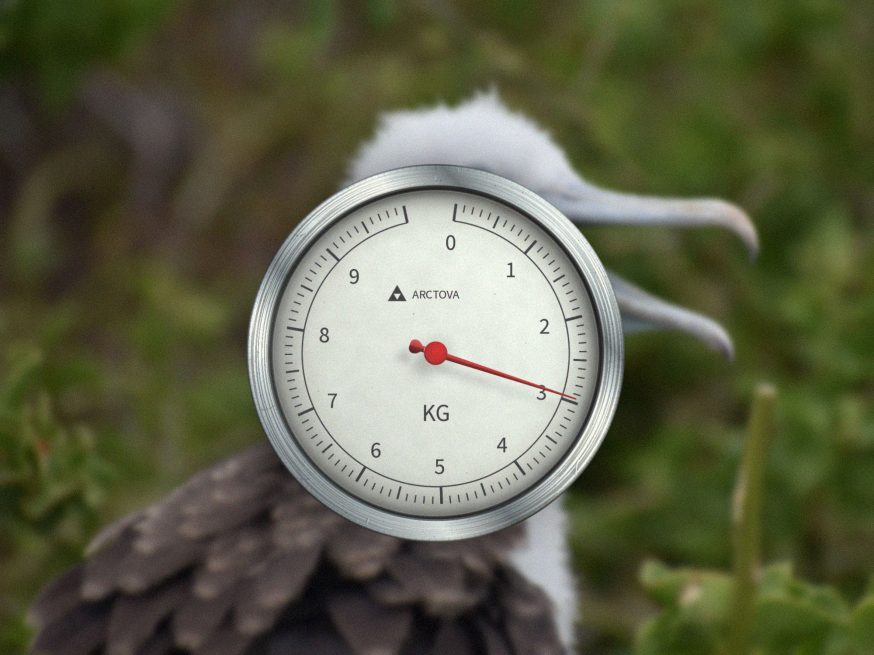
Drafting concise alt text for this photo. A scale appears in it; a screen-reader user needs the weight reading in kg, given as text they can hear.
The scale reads 2.95 kg
